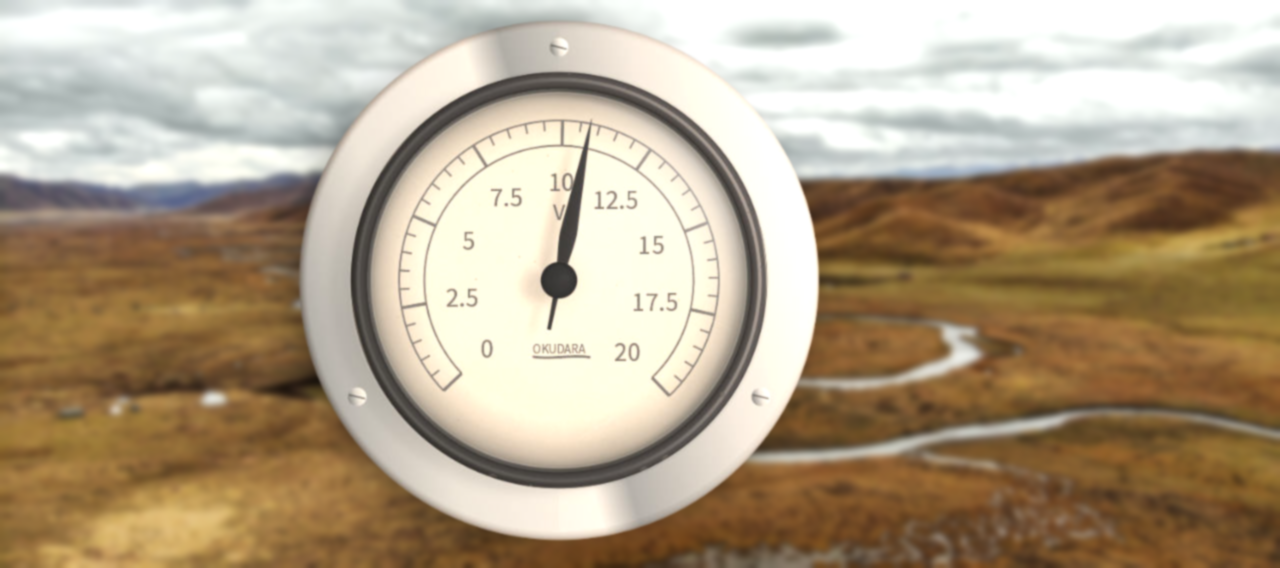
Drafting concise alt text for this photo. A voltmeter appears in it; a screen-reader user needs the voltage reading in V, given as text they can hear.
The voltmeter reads 10.75 V
